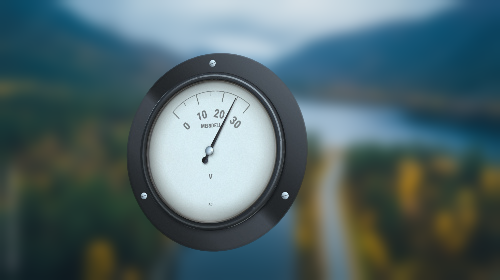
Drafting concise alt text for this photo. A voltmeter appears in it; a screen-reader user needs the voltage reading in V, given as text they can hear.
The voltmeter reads 25 V
